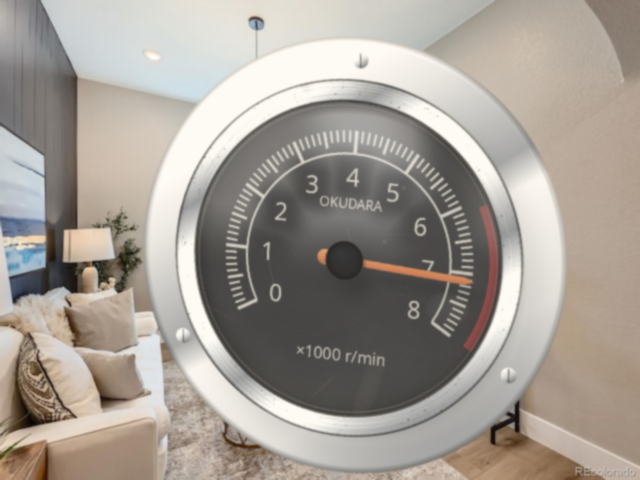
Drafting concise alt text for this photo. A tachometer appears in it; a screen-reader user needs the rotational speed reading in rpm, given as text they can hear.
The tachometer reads 7100 rpm
